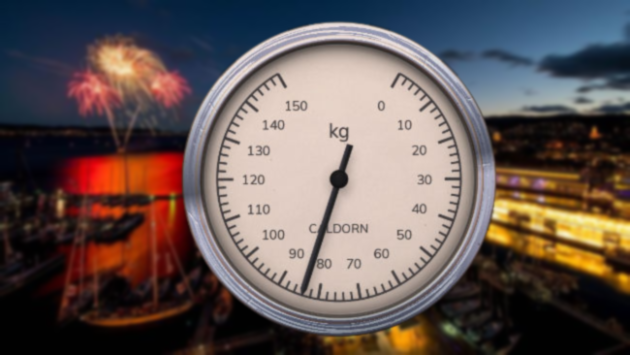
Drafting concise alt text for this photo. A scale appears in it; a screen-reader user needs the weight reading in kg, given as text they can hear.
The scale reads 84 kg
